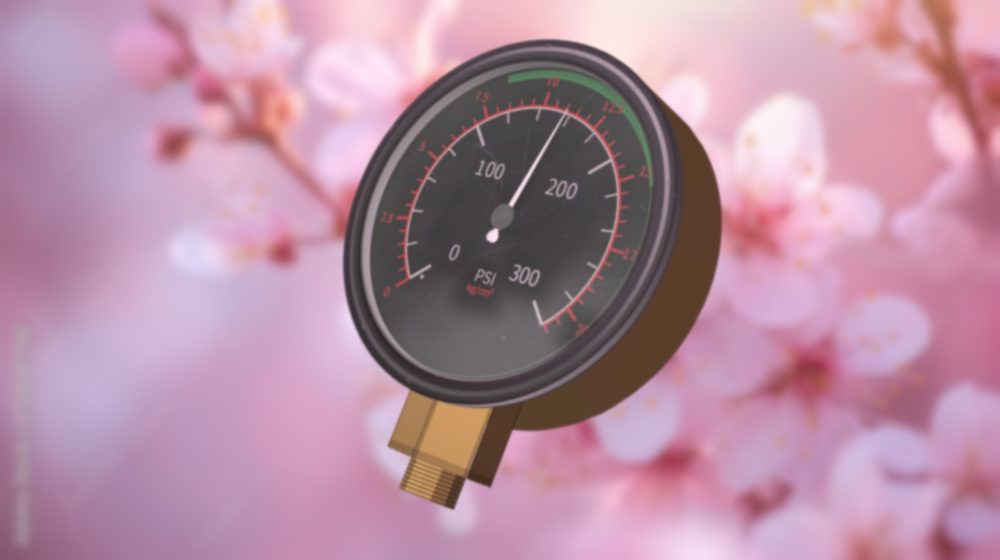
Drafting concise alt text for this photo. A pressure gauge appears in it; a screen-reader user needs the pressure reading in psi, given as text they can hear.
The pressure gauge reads 160 psi
